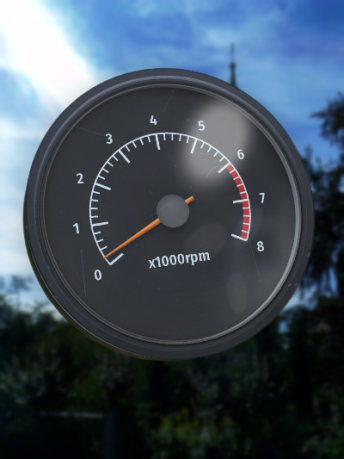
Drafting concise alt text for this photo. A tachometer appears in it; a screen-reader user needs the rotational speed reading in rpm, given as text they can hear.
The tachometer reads 200 rpm
